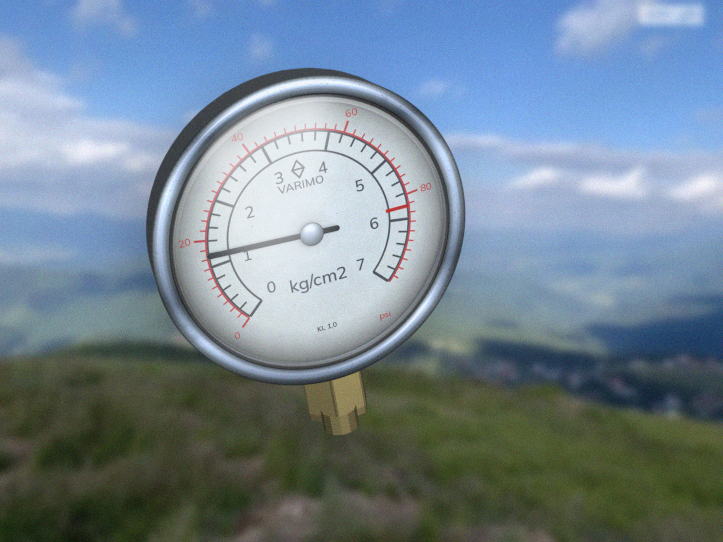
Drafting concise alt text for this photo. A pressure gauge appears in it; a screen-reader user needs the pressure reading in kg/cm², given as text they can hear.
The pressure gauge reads 1.2 kg/cm²
